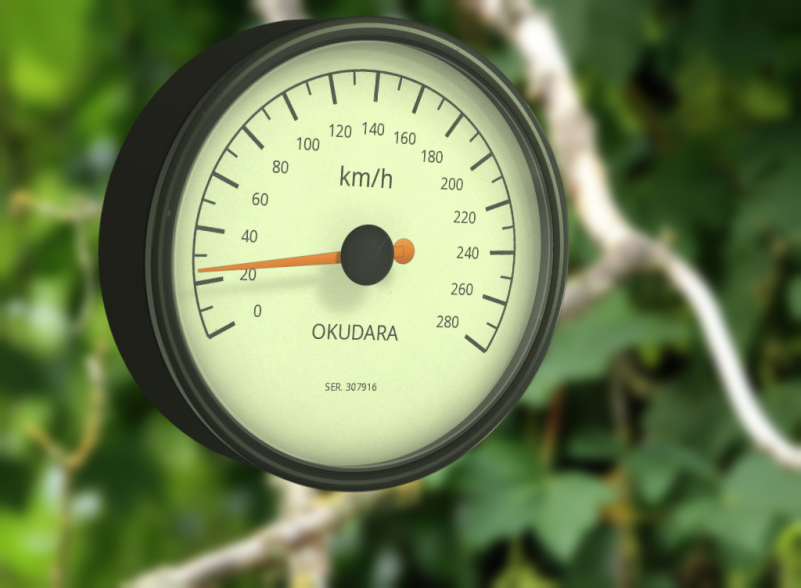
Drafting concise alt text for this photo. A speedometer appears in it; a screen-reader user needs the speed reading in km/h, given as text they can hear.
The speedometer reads 25 km/h
